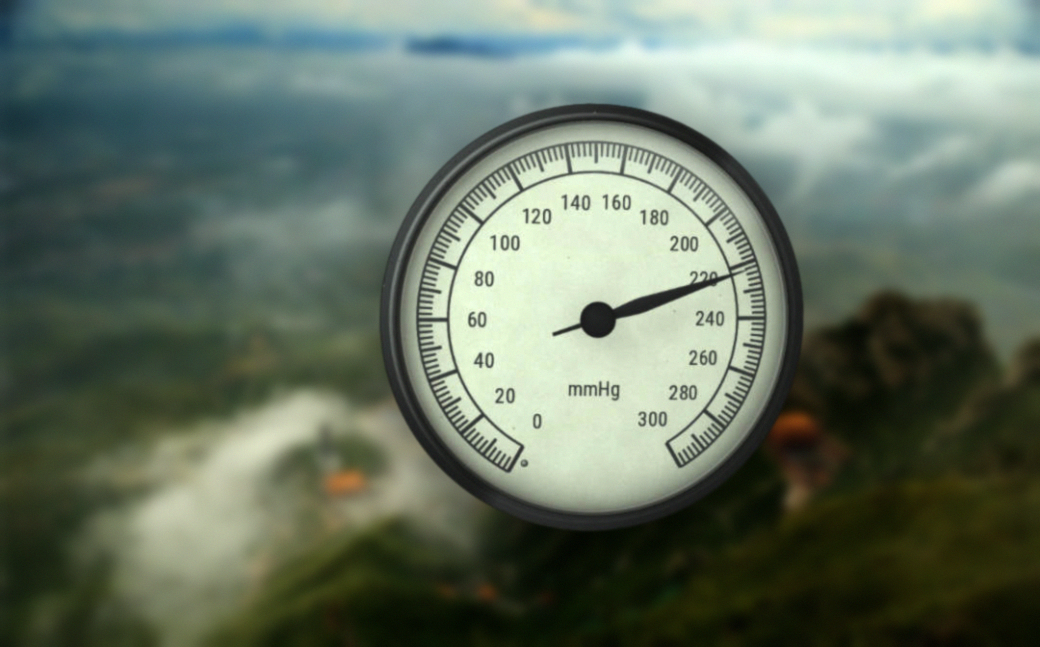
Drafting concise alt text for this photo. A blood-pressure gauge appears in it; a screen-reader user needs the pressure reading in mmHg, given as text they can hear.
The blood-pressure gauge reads 222 mmHg
